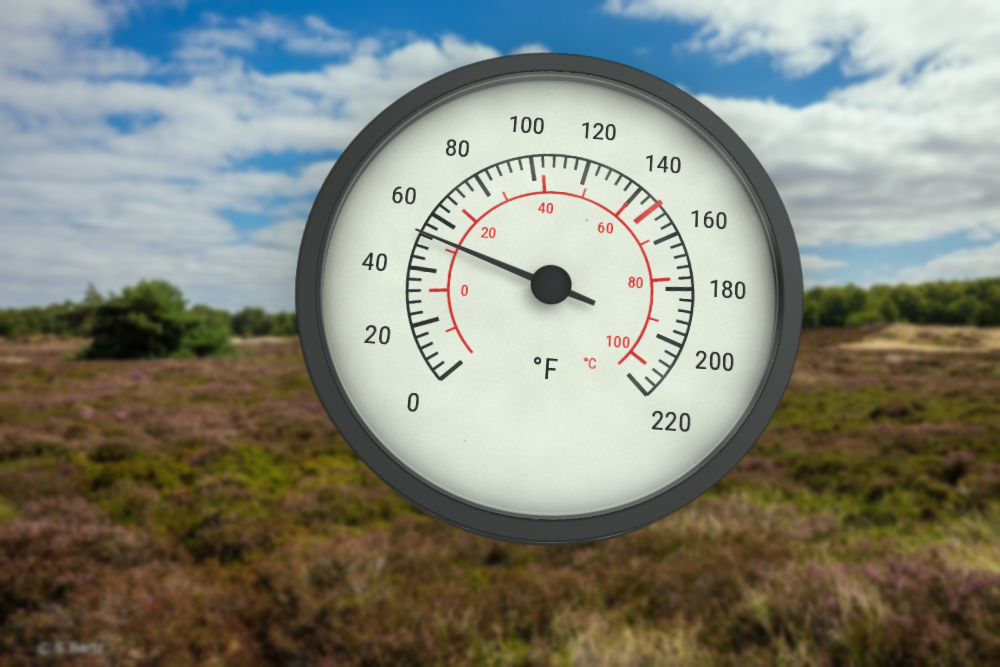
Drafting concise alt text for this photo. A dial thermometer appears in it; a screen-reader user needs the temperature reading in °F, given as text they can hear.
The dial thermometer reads 52 °F
